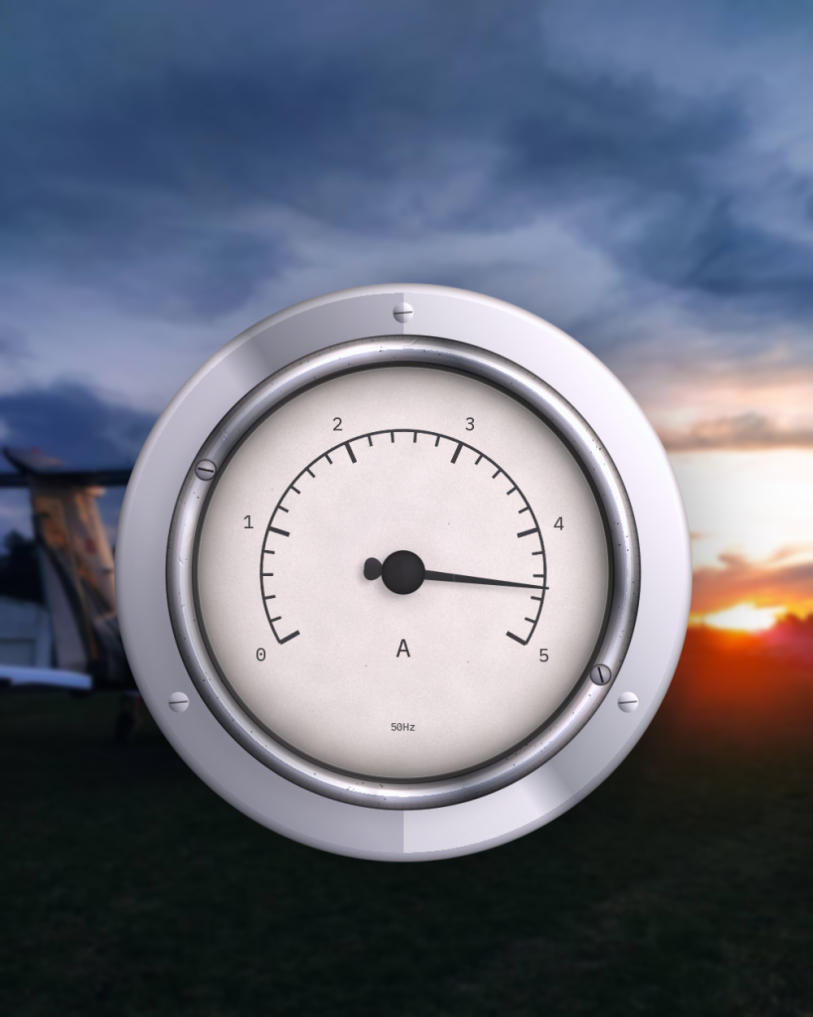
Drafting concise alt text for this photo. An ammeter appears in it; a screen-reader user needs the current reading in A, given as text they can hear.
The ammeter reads 4.5 A
